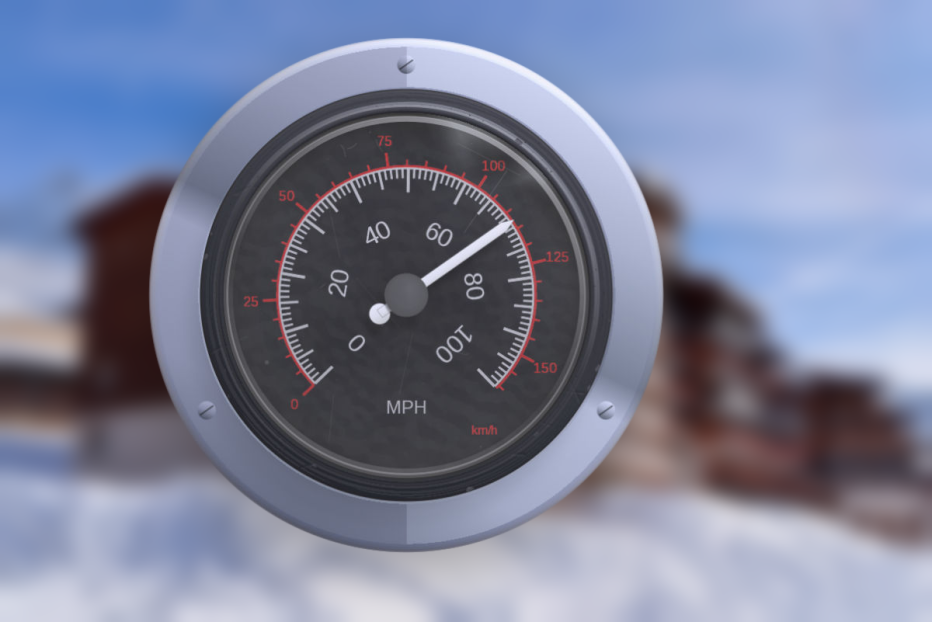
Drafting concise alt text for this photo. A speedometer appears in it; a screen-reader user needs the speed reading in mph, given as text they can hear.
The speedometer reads 70 mph
